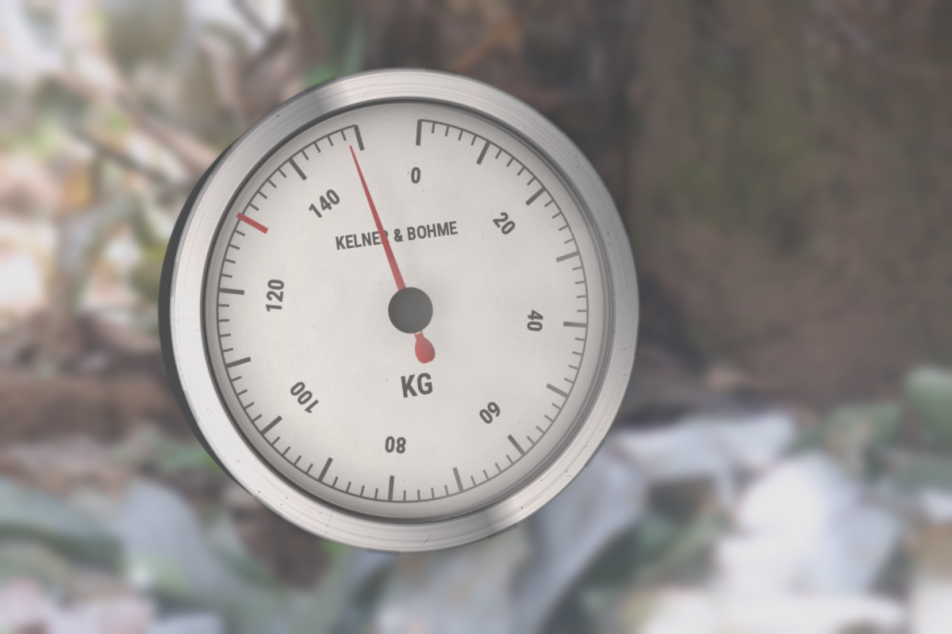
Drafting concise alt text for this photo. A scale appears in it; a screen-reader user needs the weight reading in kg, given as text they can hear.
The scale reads 148 kg
